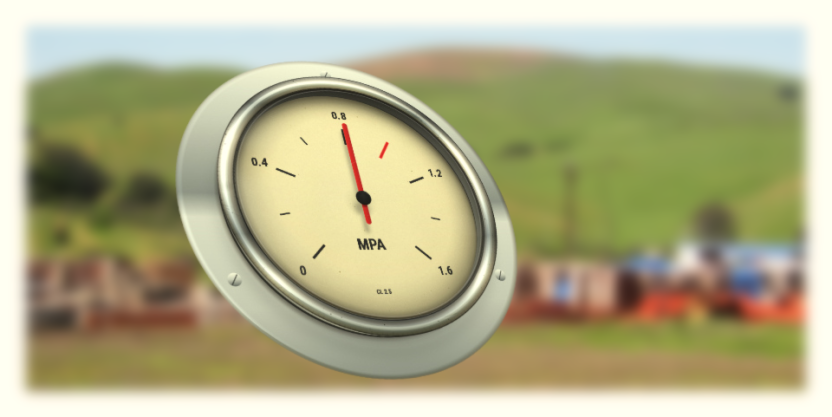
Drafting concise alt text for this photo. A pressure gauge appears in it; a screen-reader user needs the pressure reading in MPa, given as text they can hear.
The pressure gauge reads 0.8 MPa
